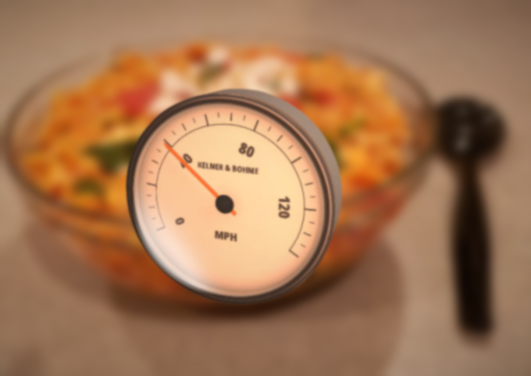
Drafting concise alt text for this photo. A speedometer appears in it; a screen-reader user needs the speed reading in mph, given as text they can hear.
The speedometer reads 40 mph
